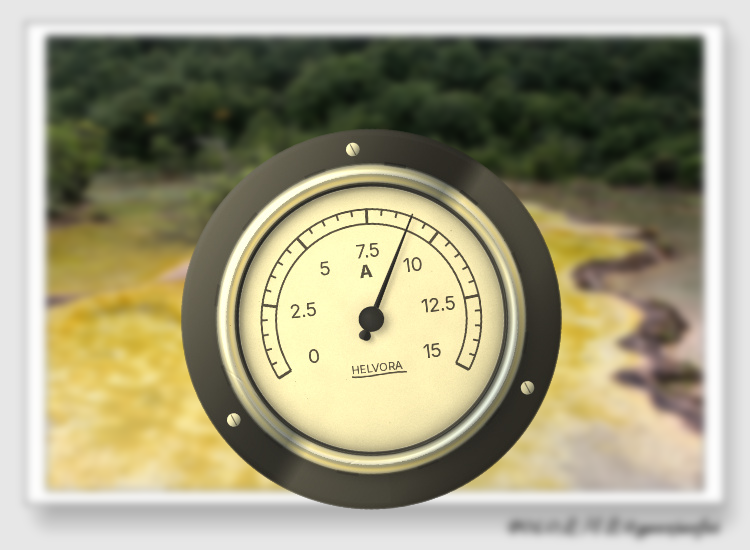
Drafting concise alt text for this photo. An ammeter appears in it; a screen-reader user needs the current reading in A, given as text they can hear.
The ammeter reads 9 A
